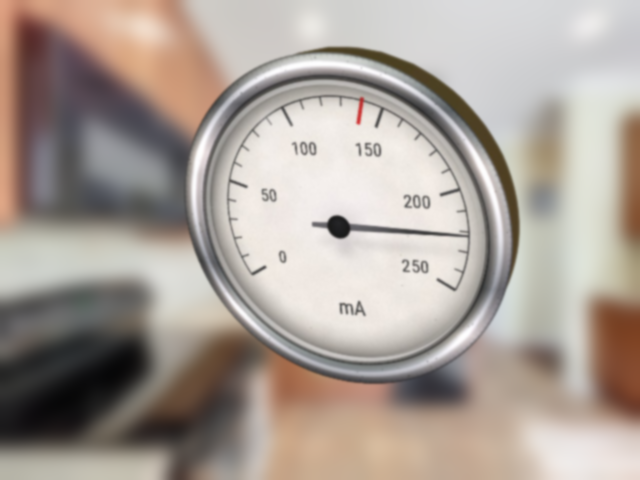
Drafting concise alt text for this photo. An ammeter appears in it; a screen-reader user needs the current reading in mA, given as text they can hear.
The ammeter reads 220 mA
